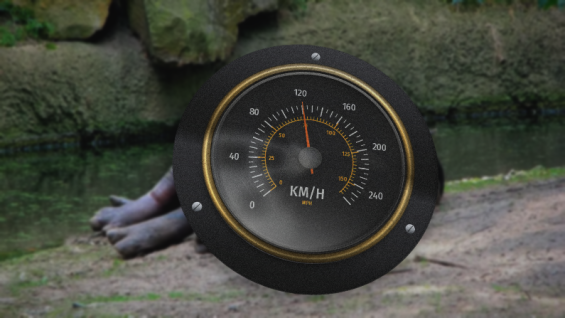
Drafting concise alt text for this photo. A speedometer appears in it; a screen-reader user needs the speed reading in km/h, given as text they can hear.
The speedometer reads 120 km/h
